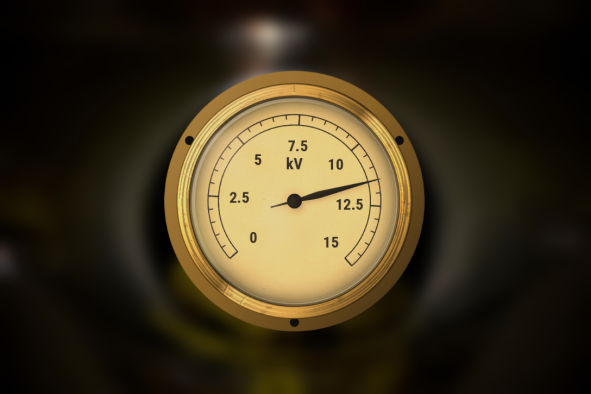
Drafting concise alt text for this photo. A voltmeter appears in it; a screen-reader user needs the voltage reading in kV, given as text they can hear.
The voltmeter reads 11.5 kV
